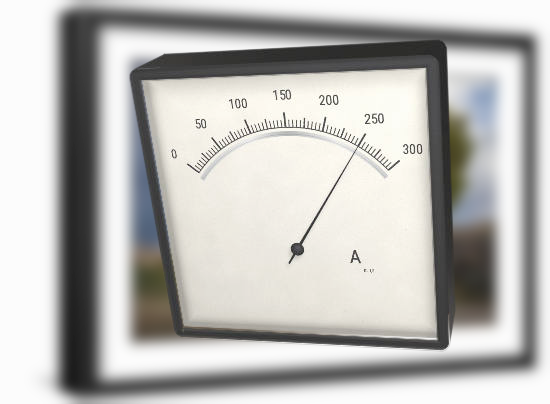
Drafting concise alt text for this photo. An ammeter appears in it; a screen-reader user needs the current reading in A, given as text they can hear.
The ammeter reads 250 A
